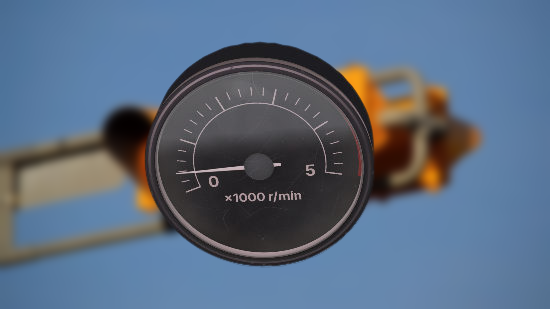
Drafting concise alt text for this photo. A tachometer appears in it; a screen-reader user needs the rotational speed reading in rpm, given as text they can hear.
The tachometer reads 400 rpm
